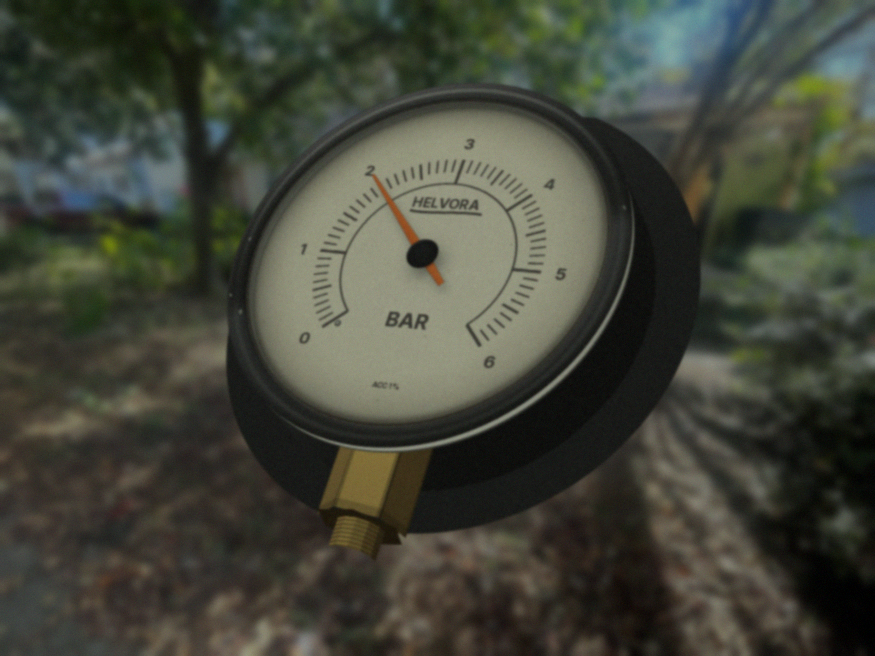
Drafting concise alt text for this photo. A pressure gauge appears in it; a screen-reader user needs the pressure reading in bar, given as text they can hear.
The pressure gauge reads 2 bar
